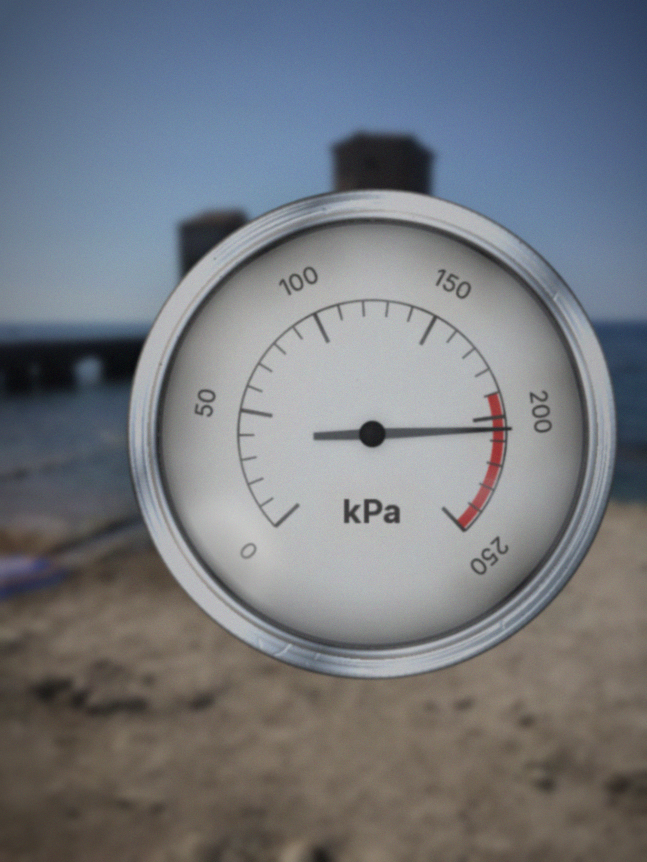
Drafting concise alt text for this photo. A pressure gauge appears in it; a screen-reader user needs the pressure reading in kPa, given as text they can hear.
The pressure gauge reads 205 kPa
